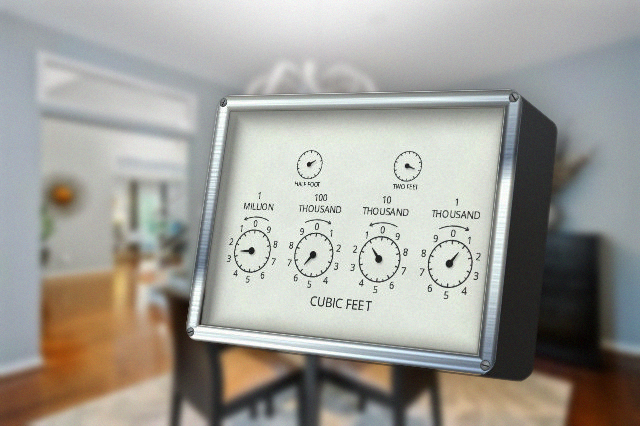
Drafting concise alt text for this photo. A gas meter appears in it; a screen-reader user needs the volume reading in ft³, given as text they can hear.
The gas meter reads 261100 ft³
